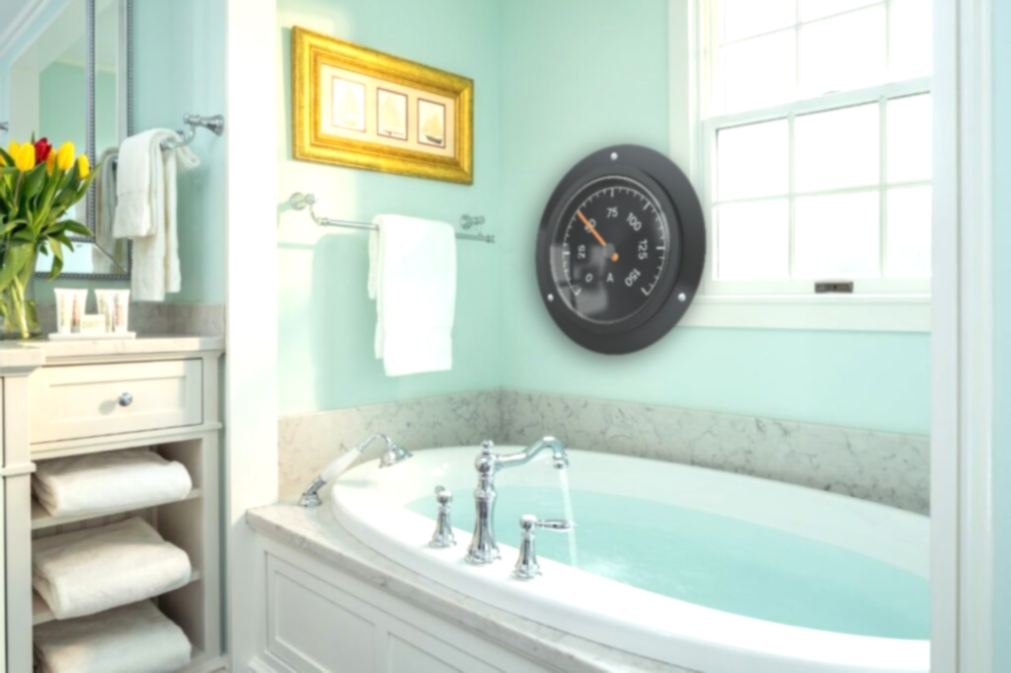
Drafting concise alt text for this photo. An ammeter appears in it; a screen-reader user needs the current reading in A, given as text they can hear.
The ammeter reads 50 A
